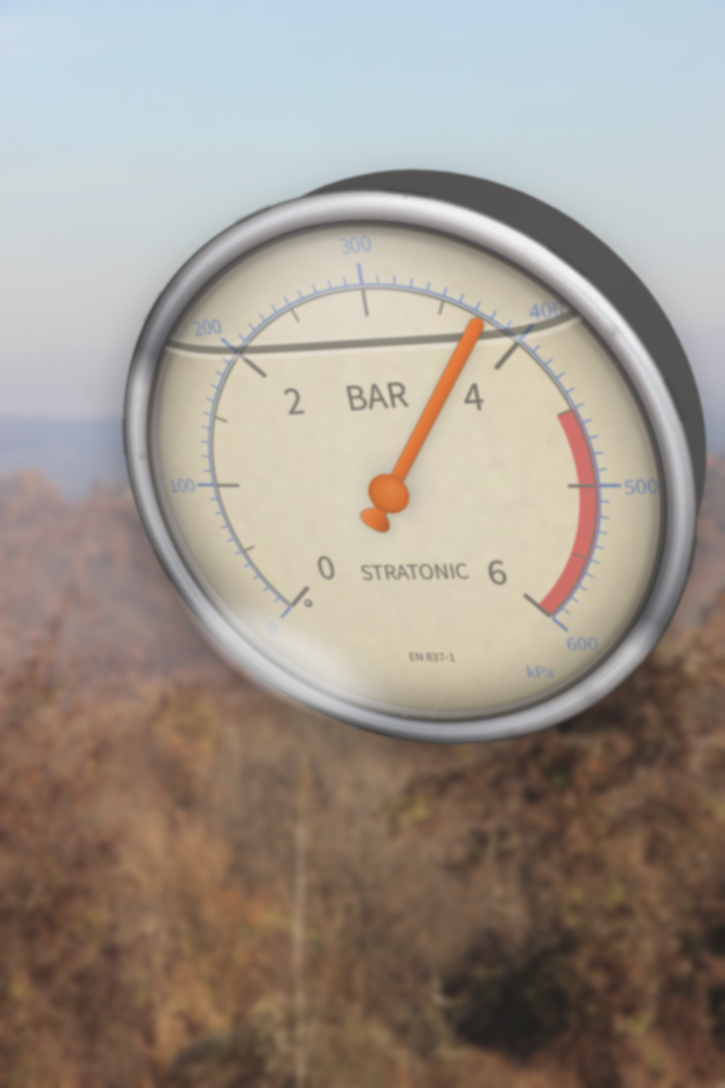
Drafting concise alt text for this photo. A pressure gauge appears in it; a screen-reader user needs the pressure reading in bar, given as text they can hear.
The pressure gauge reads 3.75 bar
